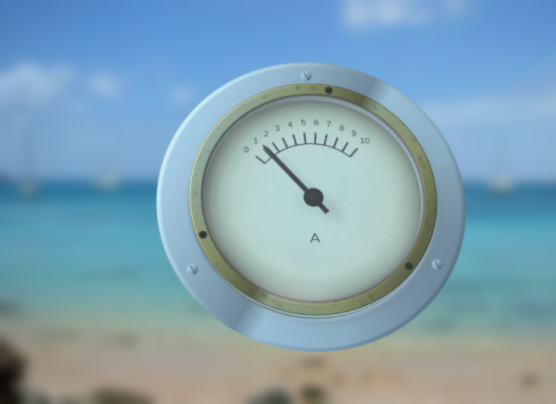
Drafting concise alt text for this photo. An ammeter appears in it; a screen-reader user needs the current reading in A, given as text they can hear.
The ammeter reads 1 A
